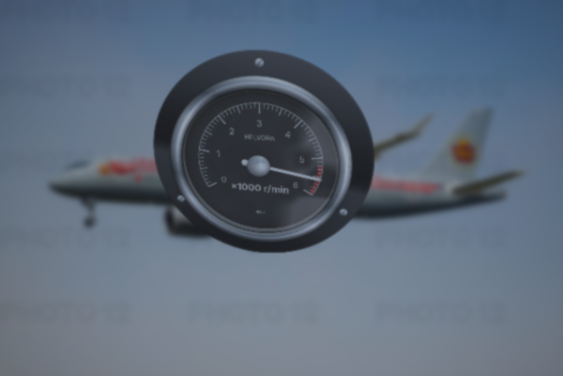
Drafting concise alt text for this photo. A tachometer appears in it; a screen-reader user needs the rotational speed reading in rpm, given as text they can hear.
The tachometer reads 5500 rpm
